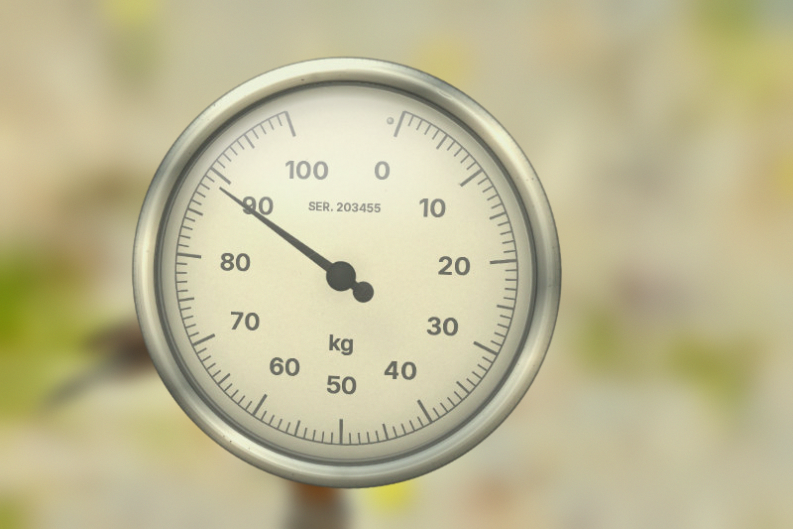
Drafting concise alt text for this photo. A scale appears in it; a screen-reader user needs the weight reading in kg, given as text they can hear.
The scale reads 89 kg
